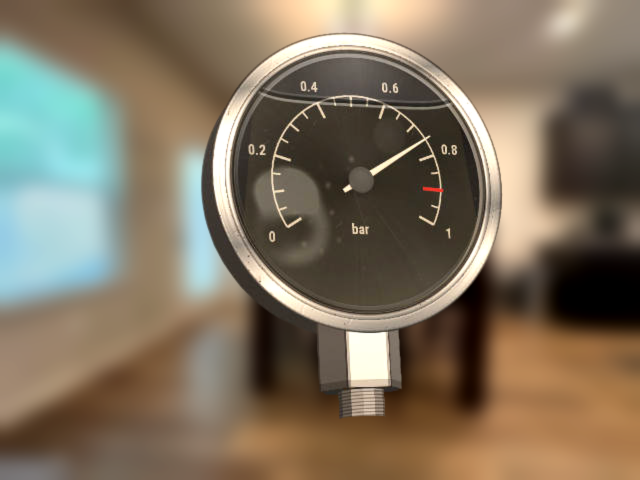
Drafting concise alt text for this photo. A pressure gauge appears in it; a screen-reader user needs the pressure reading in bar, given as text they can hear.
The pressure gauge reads 0.75 bar
